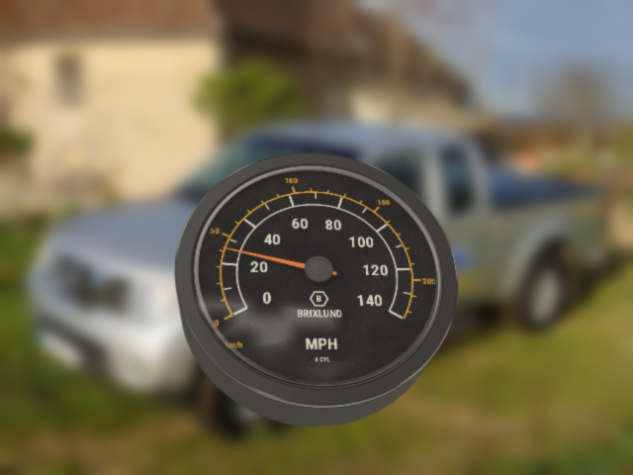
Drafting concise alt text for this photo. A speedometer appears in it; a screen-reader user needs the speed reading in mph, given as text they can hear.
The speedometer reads 25 mph
